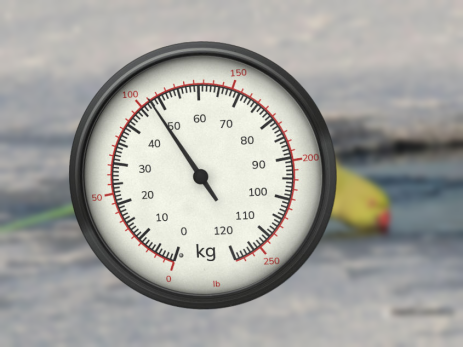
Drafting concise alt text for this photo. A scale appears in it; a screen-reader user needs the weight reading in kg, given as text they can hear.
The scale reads 48 kg
